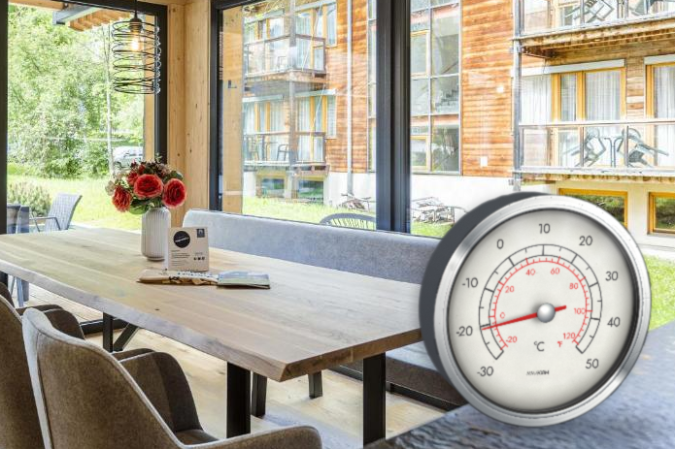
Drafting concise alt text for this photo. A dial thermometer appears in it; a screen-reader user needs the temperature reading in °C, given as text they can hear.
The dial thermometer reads -20 °C
